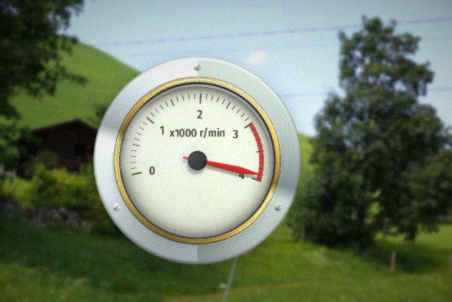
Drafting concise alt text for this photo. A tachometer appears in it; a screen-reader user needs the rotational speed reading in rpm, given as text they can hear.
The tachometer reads 3900 rpm
